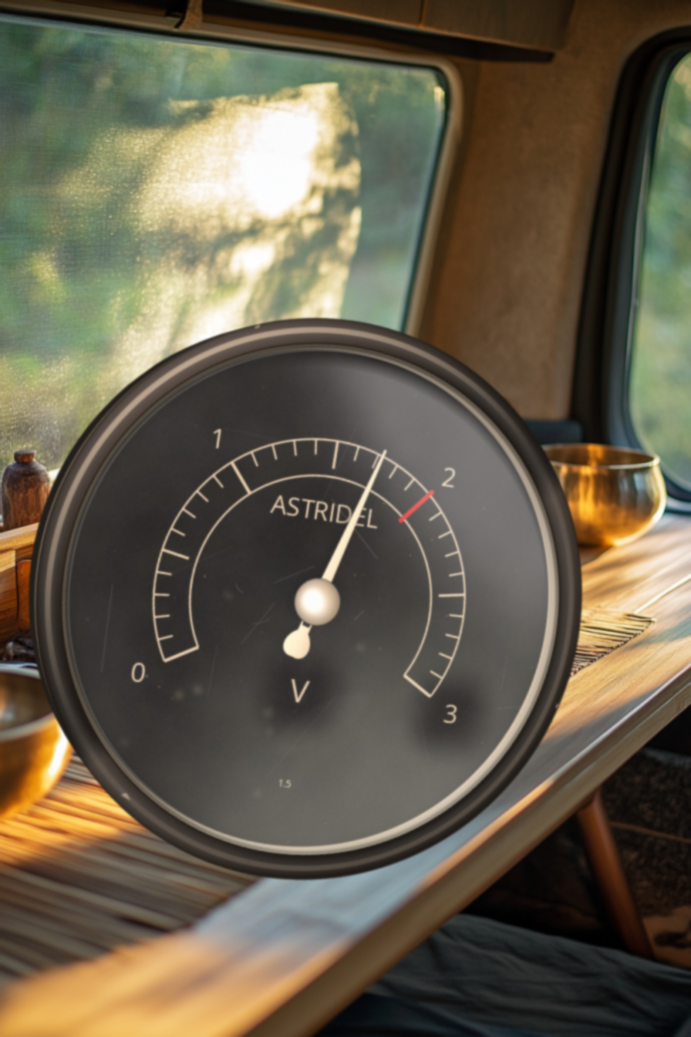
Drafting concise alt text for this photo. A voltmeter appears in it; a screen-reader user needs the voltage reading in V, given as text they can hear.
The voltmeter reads 1.7 V
